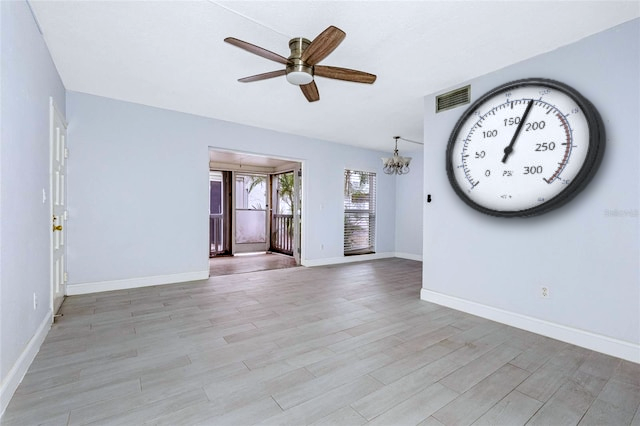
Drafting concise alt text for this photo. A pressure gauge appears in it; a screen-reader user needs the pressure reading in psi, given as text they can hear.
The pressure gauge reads 175 psi
